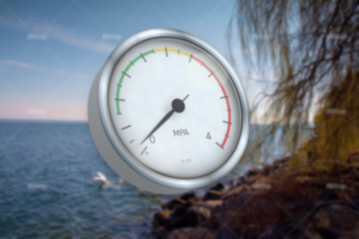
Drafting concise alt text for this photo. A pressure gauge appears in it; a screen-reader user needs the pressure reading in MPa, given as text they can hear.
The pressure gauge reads 0.1 MPa
